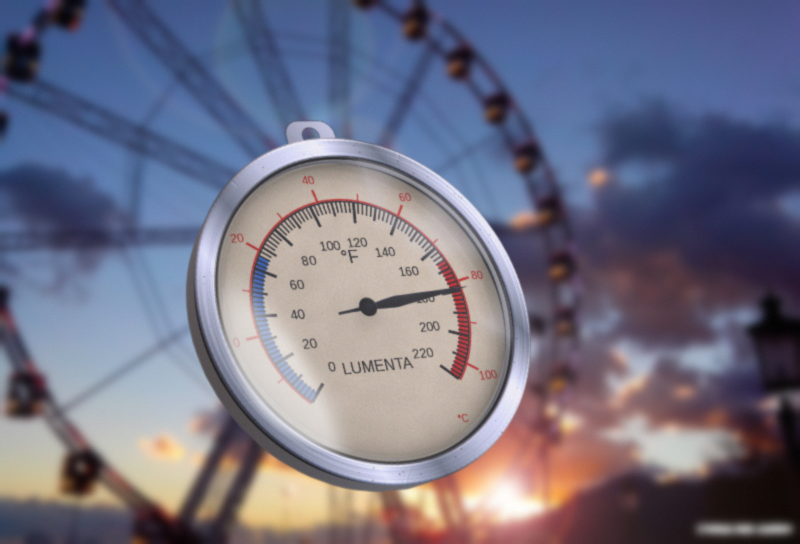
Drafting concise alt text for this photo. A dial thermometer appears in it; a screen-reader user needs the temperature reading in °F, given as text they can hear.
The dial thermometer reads 180 °F
